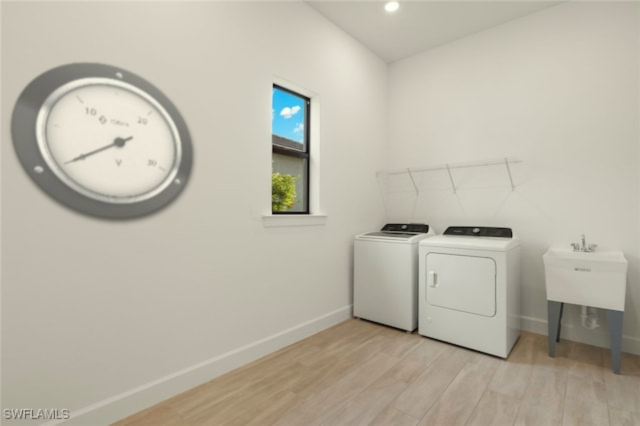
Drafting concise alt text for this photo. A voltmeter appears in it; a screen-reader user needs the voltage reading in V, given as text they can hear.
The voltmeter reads 0 V
